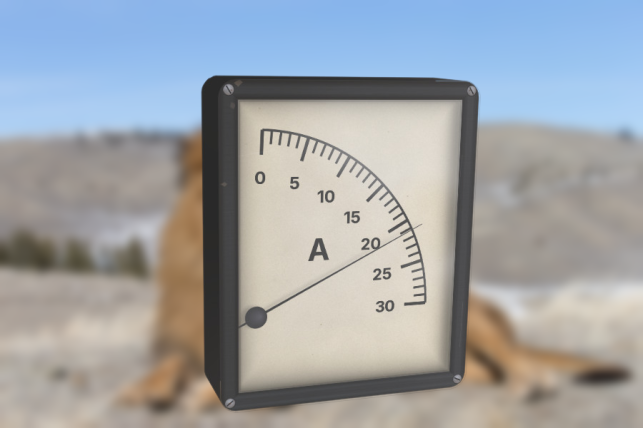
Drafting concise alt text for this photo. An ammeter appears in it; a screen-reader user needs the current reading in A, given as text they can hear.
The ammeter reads 21 A
